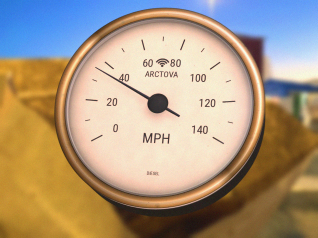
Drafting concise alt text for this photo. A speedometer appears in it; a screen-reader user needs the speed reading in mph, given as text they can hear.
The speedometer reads 35 mph
